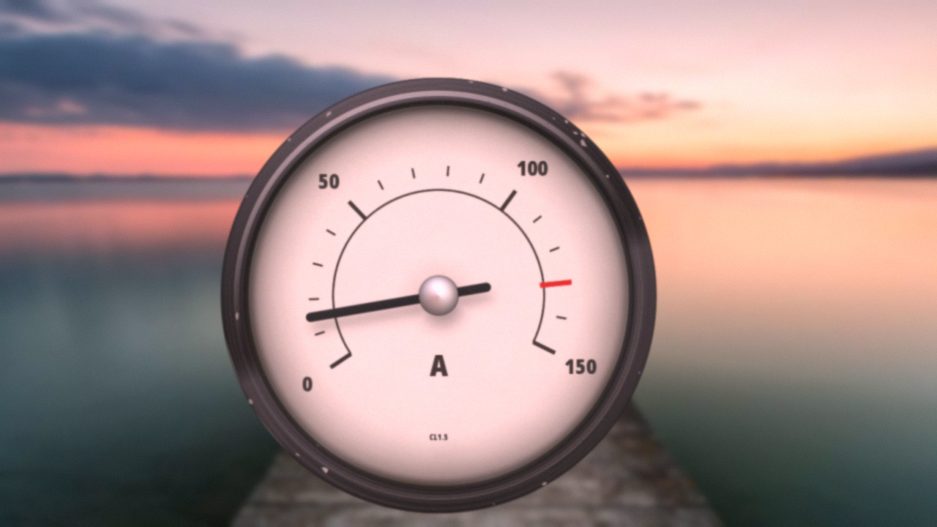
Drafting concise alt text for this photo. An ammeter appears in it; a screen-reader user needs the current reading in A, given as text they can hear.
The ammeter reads 15 A
